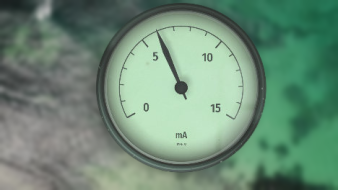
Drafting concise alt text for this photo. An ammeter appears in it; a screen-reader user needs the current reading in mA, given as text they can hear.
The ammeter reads 6 mA
